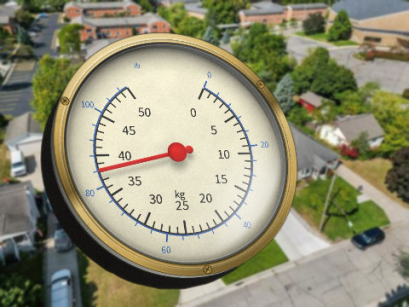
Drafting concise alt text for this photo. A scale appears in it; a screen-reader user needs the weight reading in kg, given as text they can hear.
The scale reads 38 kg
